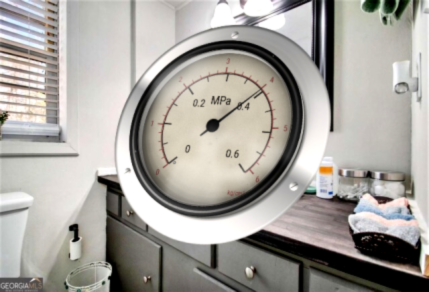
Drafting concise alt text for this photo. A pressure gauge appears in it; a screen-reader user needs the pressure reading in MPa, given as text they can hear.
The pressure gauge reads 0.4 MPa
